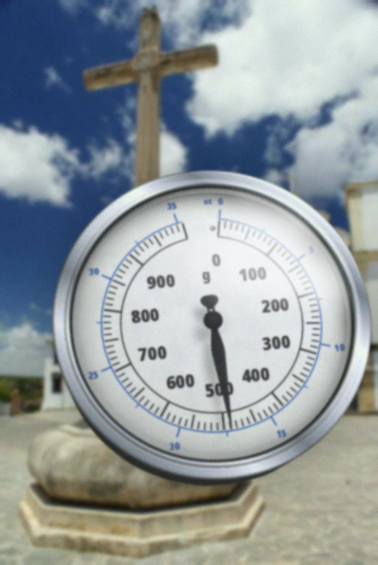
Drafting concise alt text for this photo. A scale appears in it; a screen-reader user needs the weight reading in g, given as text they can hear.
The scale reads 490 g
